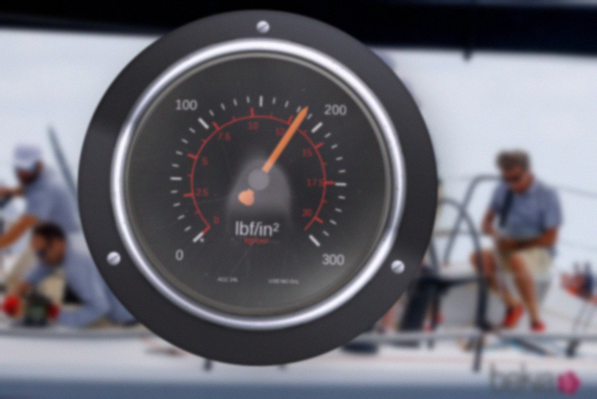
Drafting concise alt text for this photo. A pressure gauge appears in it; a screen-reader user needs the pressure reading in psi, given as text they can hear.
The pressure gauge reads 185 psi
